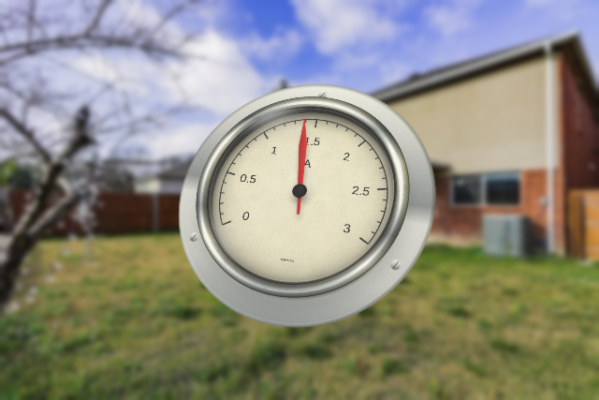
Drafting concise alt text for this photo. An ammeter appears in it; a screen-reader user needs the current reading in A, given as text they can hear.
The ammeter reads 1.4 A
